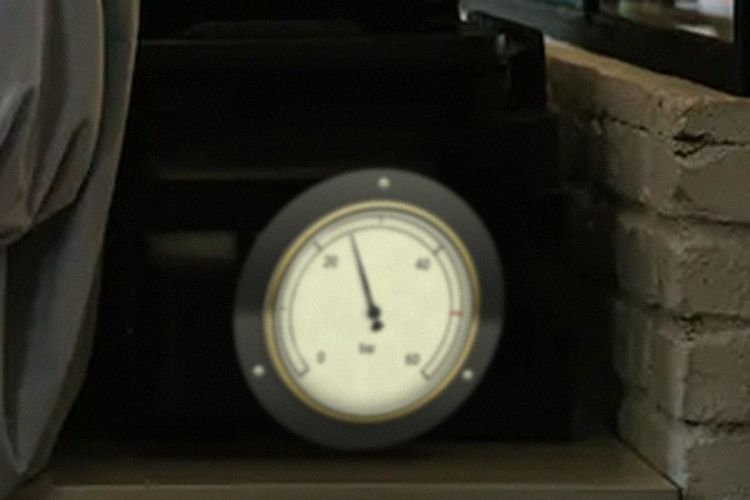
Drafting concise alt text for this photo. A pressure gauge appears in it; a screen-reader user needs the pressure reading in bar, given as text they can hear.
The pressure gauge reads 25 bar
